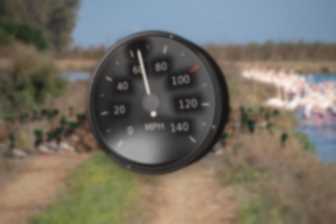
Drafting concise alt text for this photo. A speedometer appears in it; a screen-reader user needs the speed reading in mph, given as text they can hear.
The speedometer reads 65 mph
